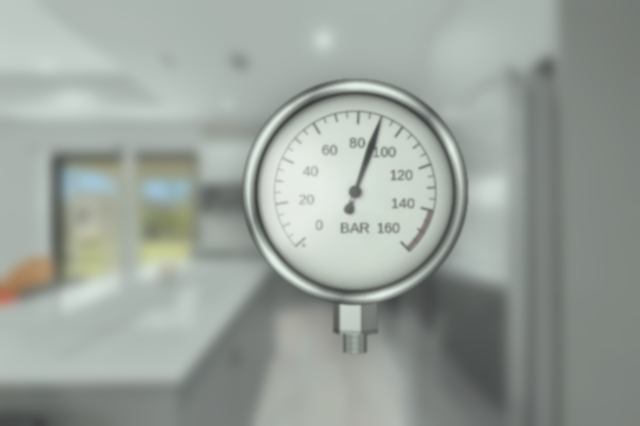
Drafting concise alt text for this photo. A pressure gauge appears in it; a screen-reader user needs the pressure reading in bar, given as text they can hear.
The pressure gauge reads 90 bar
